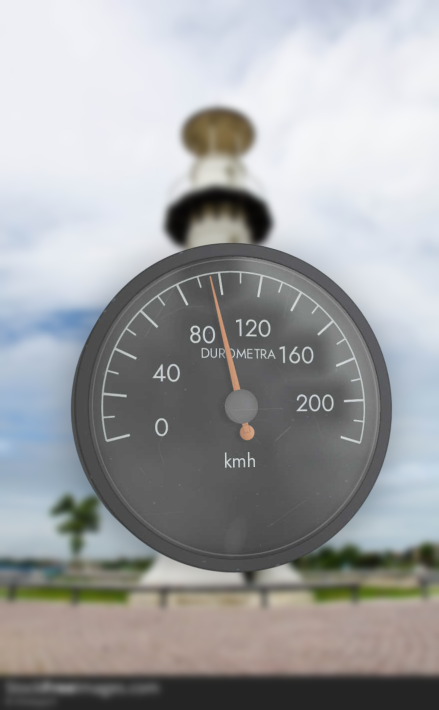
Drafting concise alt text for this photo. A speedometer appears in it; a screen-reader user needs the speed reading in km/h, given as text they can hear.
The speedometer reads 95 km/h
